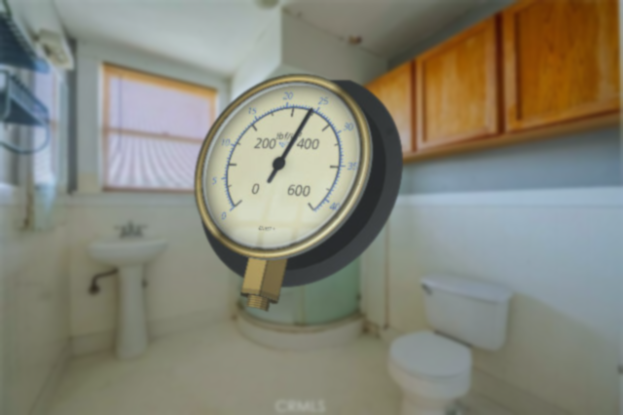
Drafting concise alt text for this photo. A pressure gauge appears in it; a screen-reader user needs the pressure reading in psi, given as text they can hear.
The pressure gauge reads 350 psi
